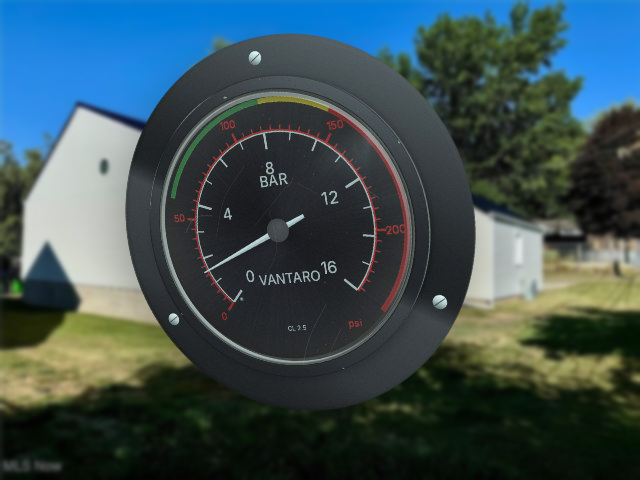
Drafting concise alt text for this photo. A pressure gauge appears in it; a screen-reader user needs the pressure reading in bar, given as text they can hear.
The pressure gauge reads 1.5 bar
